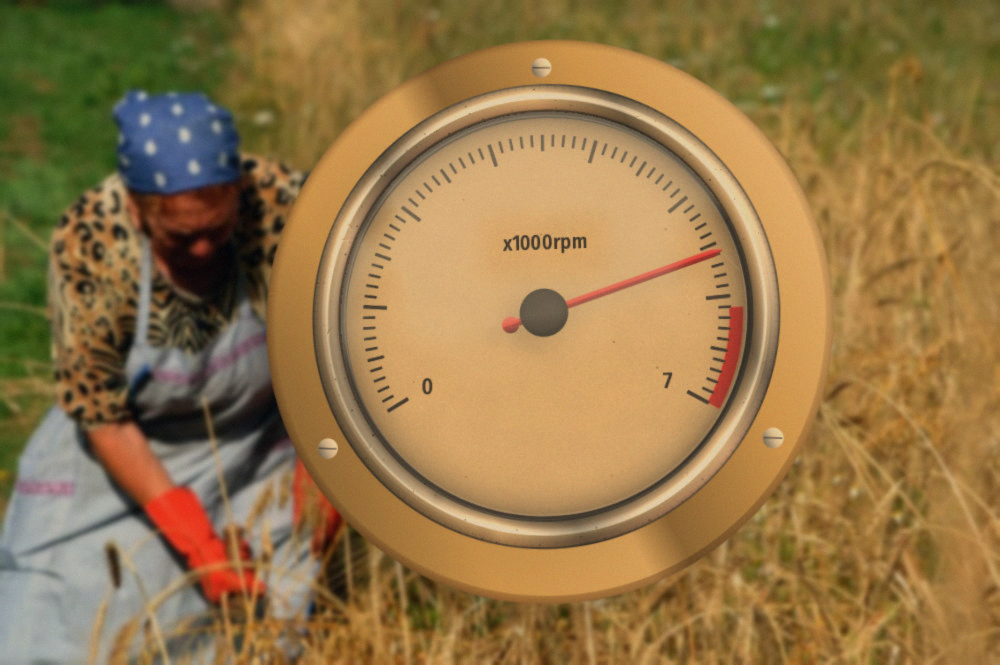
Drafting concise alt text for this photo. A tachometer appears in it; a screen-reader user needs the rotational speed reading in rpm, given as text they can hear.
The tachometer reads 5600 rpm
